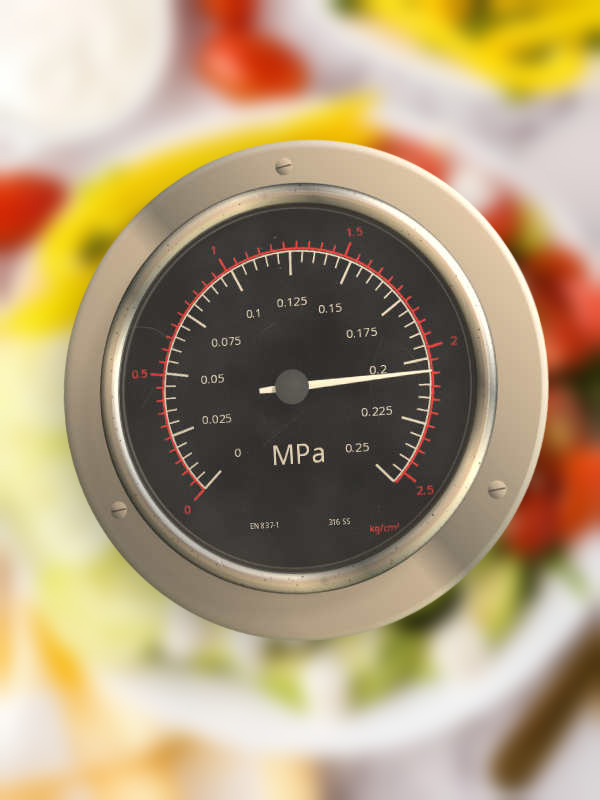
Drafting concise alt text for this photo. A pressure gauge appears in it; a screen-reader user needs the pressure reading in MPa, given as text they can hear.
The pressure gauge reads 0.205 MPa
